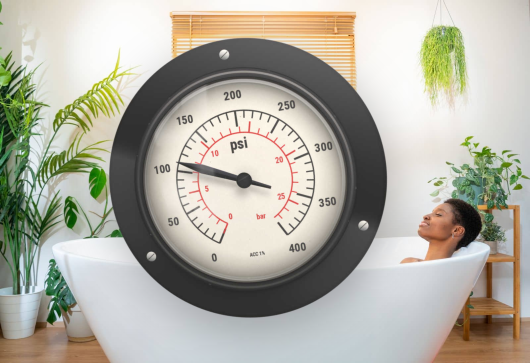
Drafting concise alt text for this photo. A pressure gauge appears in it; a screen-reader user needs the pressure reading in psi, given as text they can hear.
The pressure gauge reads 110 psi
